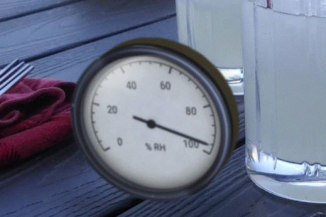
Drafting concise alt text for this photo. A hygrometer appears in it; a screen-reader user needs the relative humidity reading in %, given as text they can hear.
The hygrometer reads 96 %
